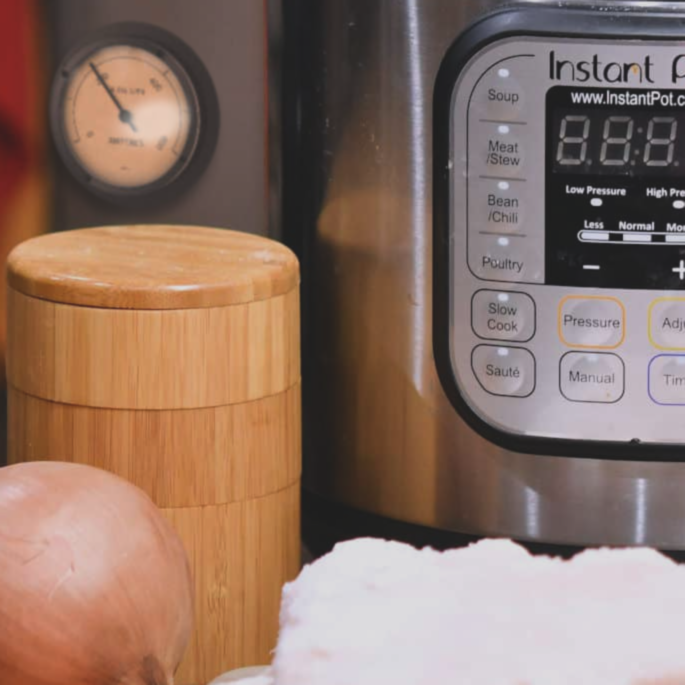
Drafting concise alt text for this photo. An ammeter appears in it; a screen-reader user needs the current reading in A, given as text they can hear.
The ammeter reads 200 A
